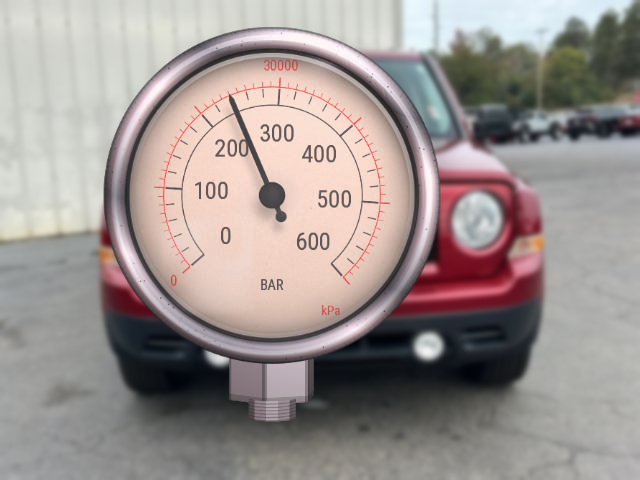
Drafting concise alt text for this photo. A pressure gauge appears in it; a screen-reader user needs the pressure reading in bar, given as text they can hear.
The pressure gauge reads 240 bar
